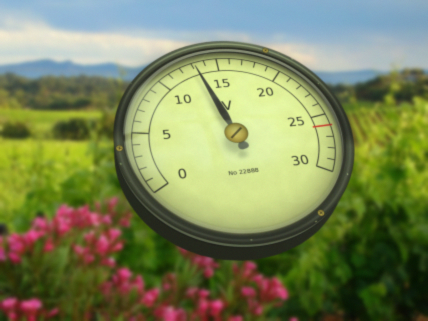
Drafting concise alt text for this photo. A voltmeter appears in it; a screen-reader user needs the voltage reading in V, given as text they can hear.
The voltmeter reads 13 V
